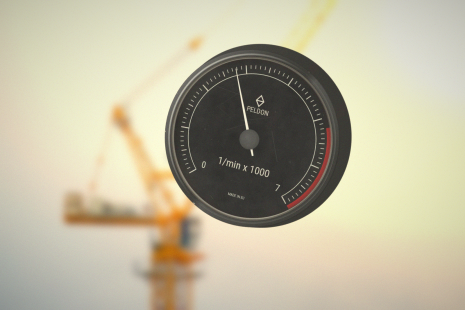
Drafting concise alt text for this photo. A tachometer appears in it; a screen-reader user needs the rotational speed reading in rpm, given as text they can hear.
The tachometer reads 2800 rpm
